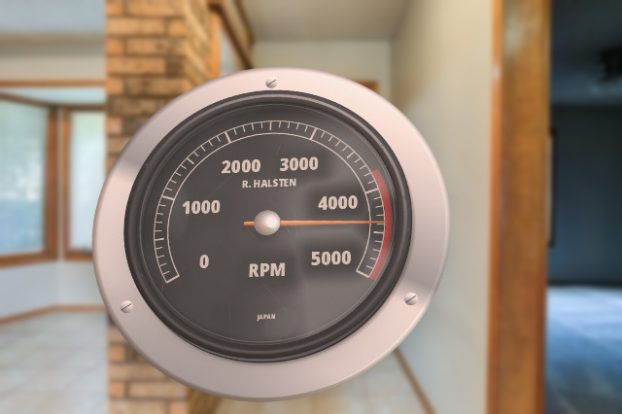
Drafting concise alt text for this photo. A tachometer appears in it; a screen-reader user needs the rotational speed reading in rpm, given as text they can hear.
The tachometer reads 4400 rpm
